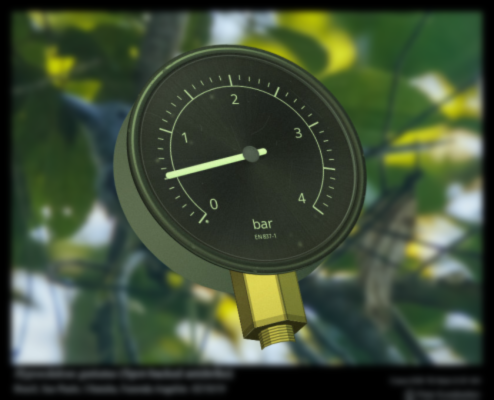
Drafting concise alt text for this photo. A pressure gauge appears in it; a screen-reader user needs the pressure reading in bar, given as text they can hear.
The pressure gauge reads 0.5 bar
